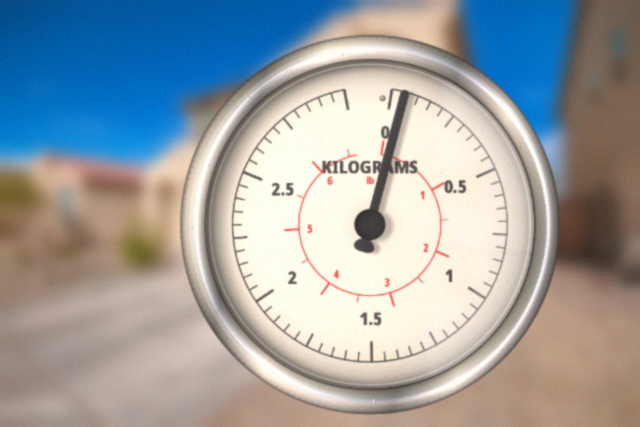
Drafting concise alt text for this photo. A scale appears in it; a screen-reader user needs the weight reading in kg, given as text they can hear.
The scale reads 0.05 kg
